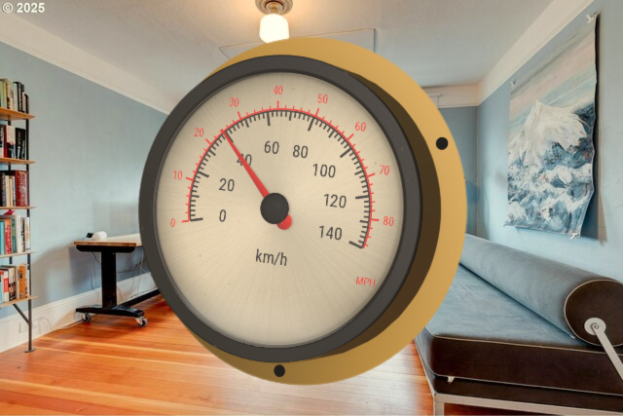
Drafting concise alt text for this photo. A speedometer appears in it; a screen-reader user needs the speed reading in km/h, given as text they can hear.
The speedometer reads 40 km/h
